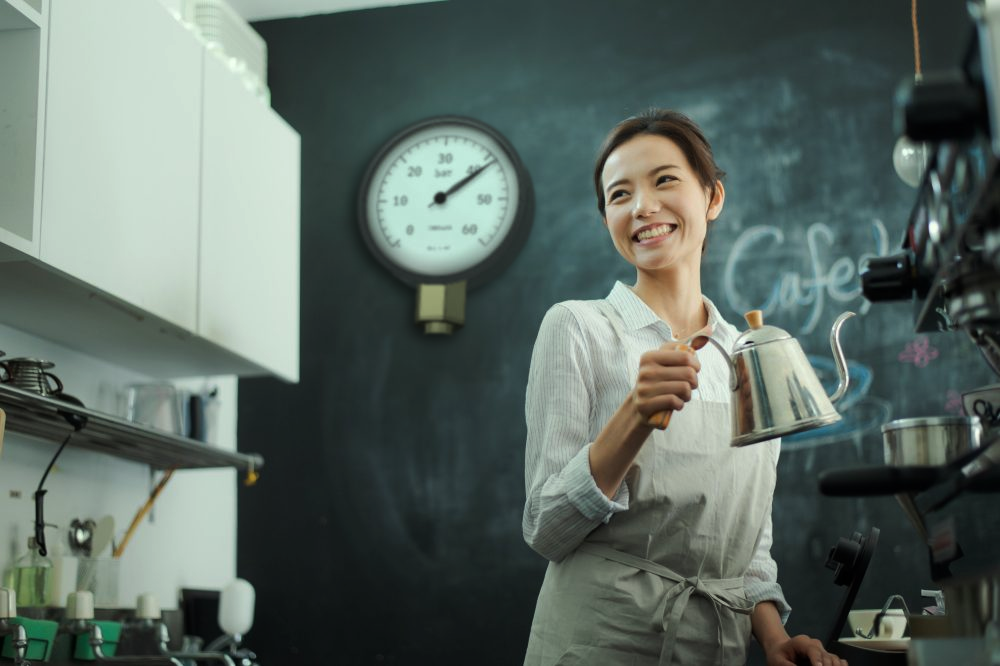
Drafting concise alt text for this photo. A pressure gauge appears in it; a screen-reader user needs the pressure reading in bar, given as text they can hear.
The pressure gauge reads 42 bar
